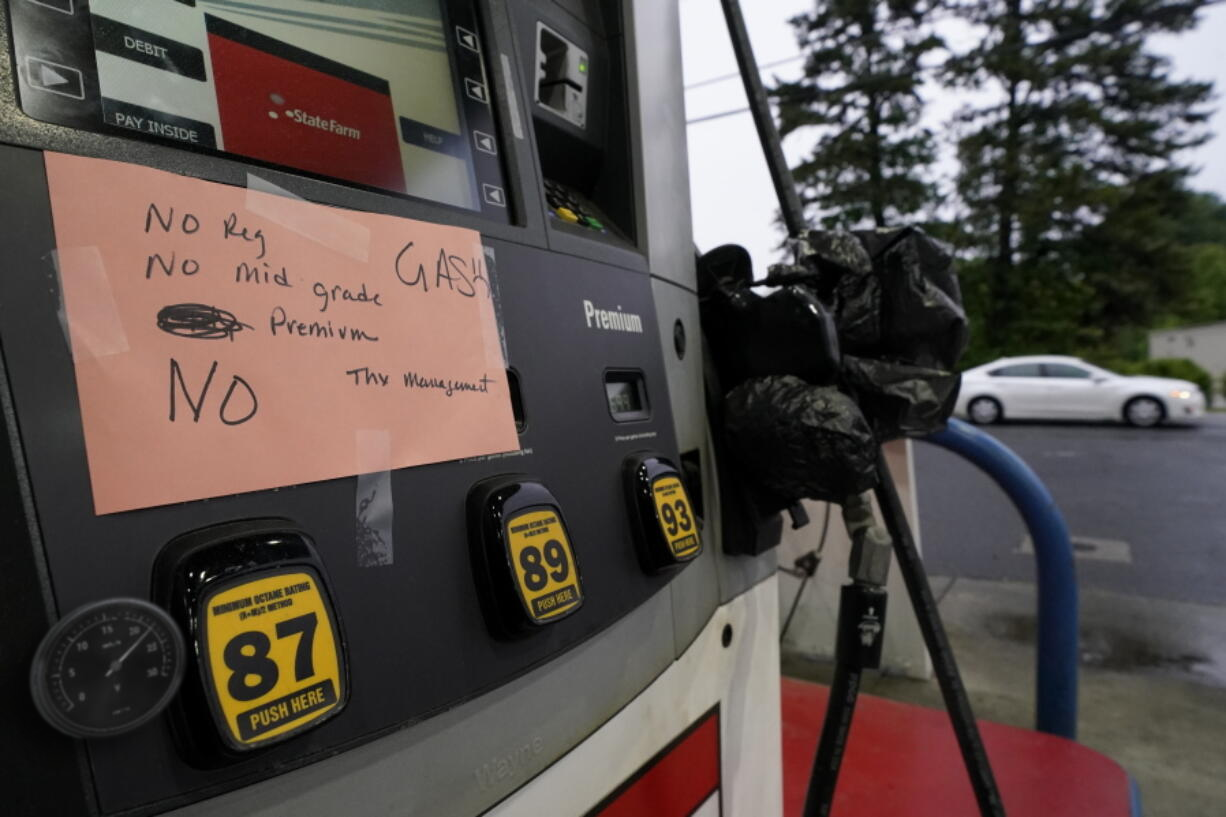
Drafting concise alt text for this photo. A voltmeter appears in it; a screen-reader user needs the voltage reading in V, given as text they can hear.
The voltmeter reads 22 V
